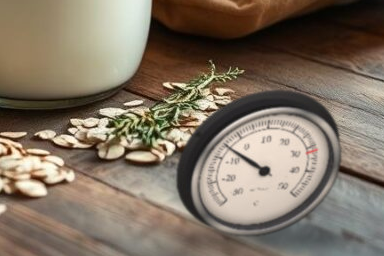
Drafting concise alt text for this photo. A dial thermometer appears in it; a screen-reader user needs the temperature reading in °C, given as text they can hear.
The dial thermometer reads -5 °C
